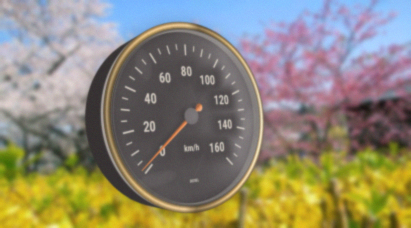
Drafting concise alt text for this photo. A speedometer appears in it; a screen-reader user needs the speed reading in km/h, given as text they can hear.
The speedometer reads 2.5 km/h
